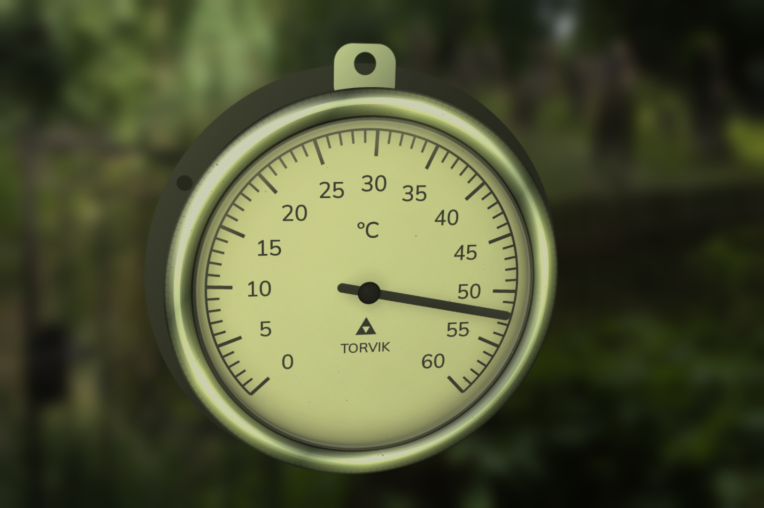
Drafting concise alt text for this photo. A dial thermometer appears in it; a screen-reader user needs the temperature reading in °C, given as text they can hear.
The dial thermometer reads 52 °C
